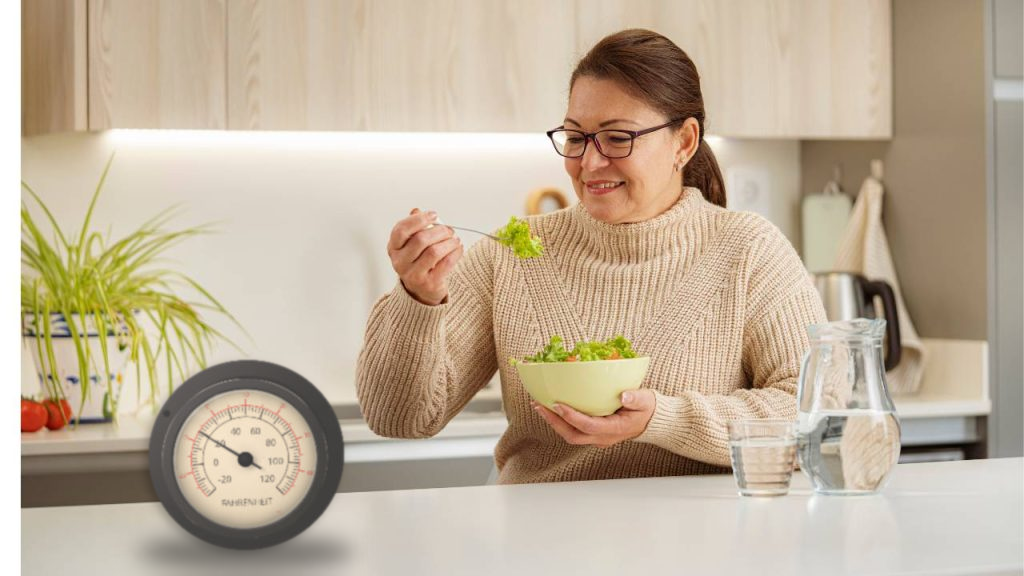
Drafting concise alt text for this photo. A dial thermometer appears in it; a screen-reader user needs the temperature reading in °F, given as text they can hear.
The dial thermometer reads 20 °F
